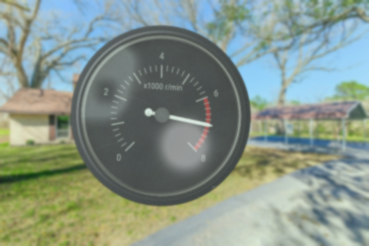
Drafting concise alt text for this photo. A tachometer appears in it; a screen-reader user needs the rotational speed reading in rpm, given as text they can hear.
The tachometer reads 7000 rpm
